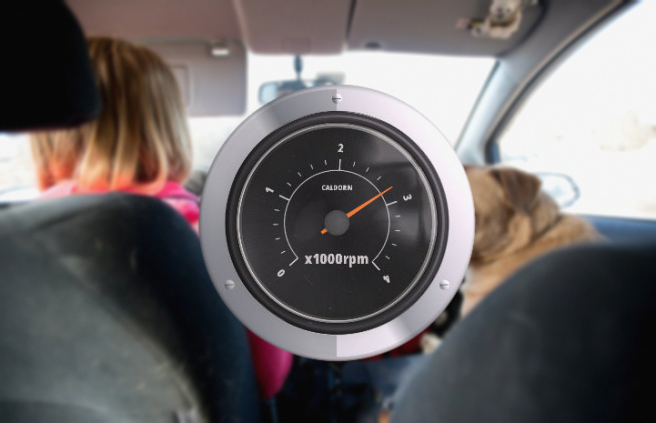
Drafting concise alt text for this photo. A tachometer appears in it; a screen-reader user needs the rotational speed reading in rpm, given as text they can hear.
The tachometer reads 2800 rpm
